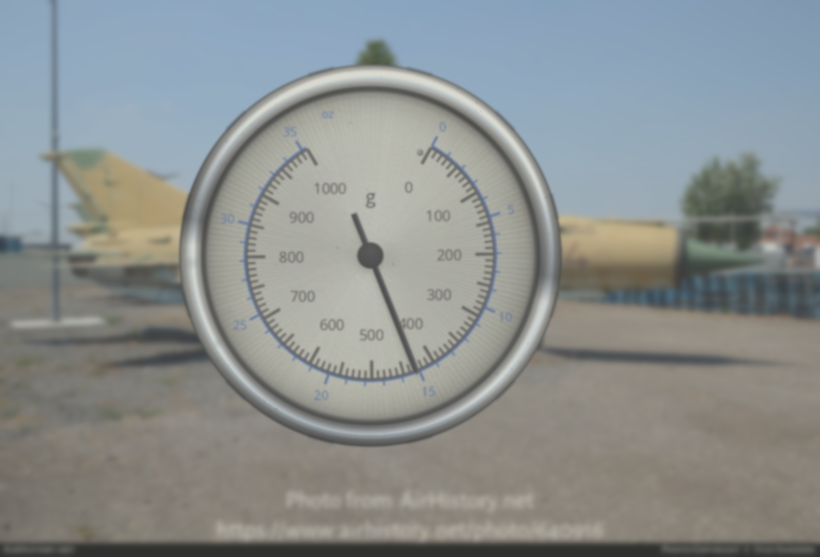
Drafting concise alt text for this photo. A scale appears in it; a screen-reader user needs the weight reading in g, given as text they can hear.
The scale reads 430 g
